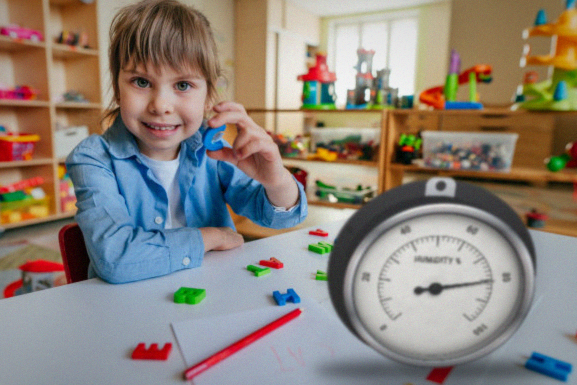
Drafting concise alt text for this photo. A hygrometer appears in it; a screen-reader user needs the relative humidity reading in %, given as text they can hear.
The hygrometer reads 80 %
